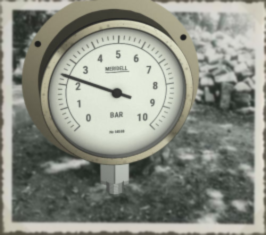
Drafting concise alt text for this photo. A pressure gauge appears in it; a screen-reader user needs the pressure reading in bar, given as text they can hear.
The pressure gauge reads 2.4 bar
